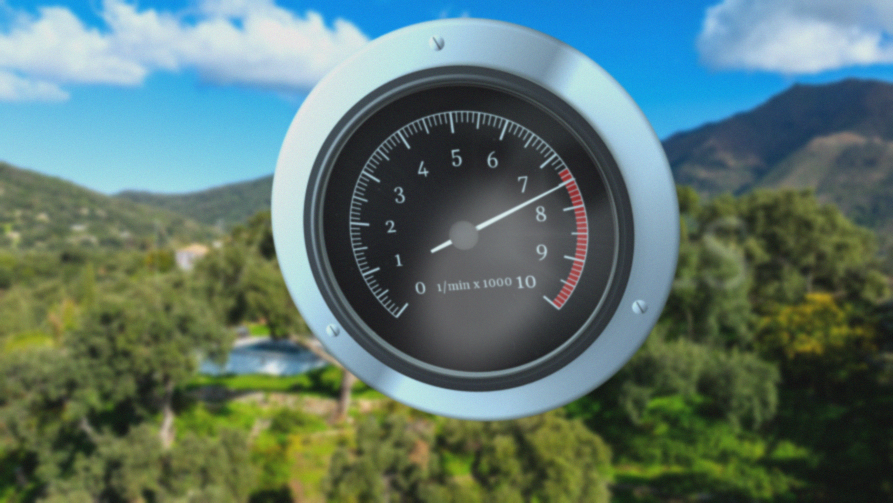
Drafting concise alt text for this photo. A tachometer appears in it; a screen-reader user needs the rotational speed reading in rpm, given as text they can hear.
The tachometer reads 7500 rpm
